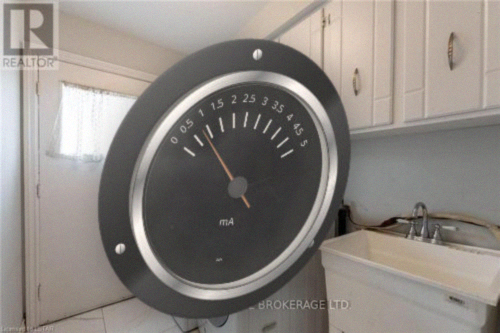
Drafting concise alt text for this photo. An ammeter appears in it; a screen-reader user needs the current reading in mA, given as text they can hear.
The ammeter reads 0.75 mA
